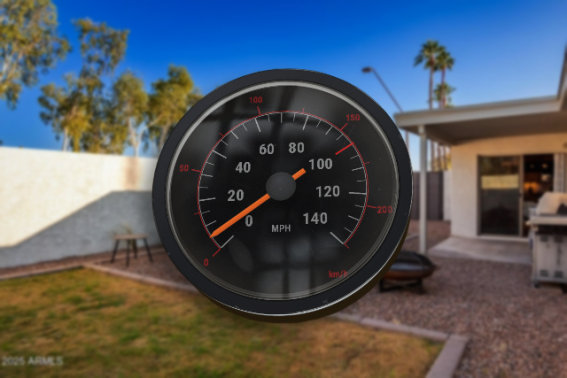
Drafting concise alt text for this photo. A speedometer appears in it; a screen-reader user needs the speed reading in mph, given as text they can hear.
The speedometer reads 5 mph
